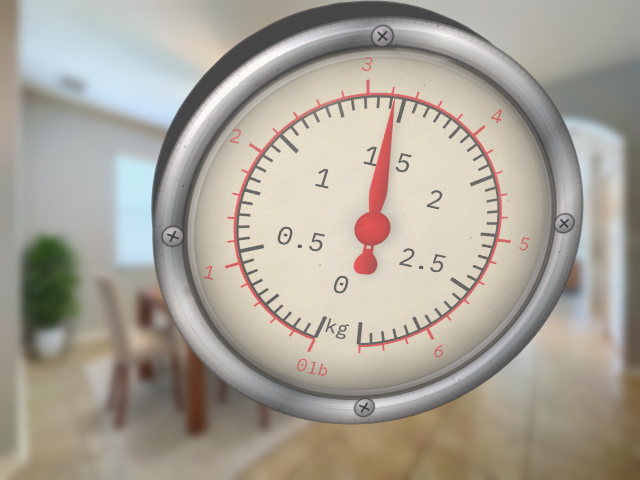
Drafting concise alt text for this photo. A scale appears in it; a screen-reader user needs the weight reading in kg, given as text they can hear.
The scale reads 1.45 kg
